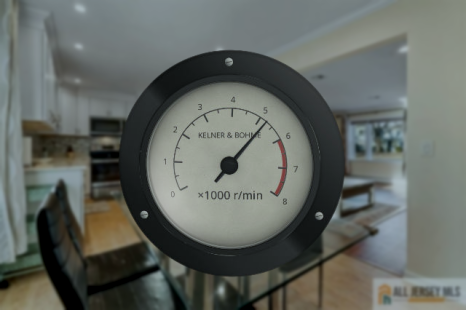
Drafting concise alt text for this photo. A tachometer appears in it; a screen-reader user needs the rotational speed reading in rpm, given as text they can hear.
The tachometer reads 5250 rpm
